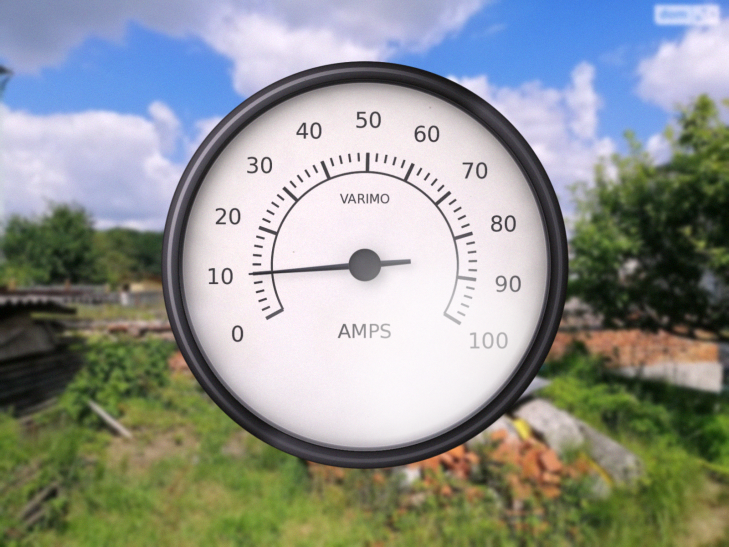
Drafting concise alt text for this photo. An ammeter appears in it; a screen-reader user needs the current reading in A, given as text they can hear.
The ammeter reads 10 A
